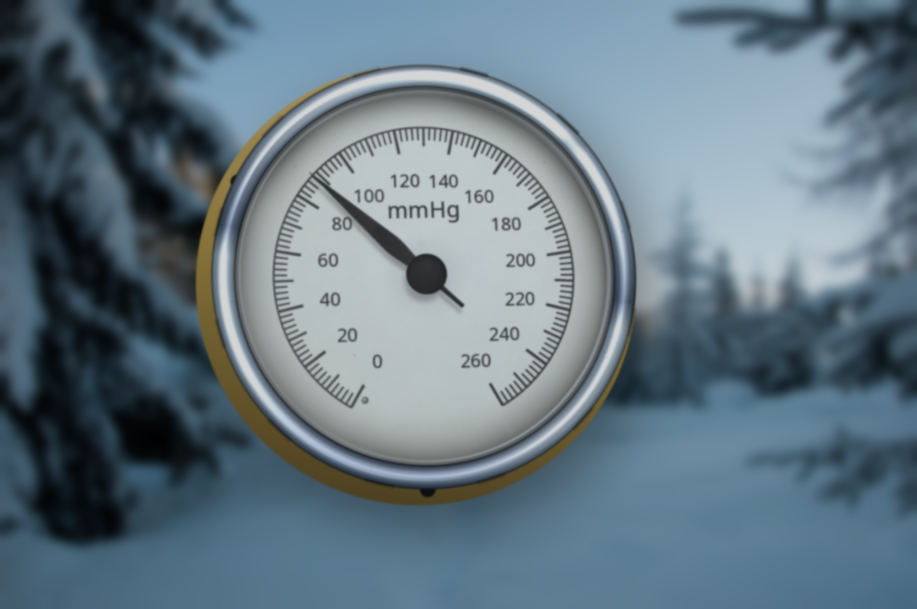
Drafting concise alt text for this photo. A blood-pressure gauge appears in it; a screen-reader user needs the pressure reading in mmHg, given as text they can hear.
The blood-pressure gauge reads 88 mmHg
